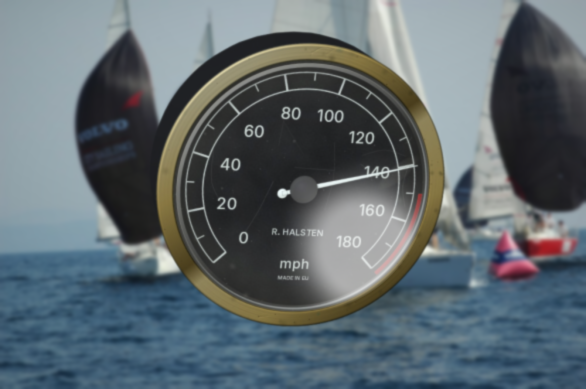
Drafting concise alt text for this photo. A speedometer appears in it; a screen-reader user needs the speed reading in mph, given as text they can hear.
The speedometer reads 140 mph
